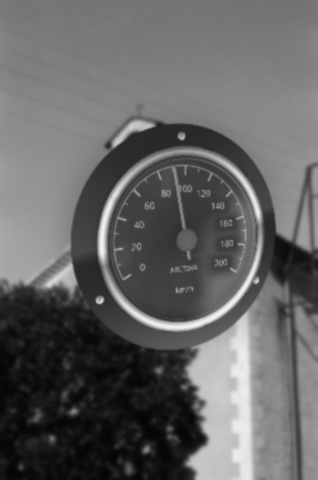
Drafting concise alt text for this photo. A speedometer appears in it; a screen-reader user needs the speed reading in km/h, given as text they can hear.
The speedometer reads 90 km/h
